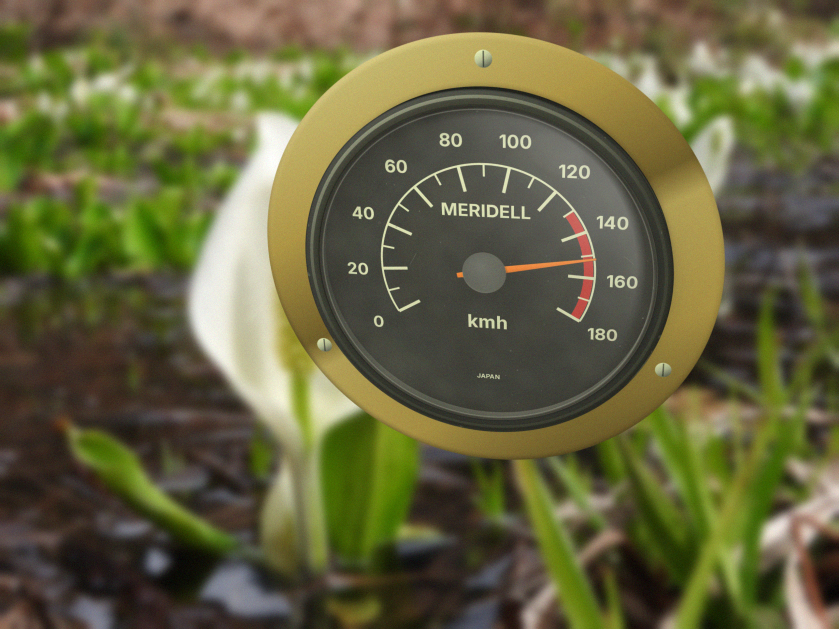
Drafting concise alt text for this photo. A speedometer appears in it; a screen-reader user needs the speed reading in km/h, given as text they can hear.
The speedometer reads 150 km/h
